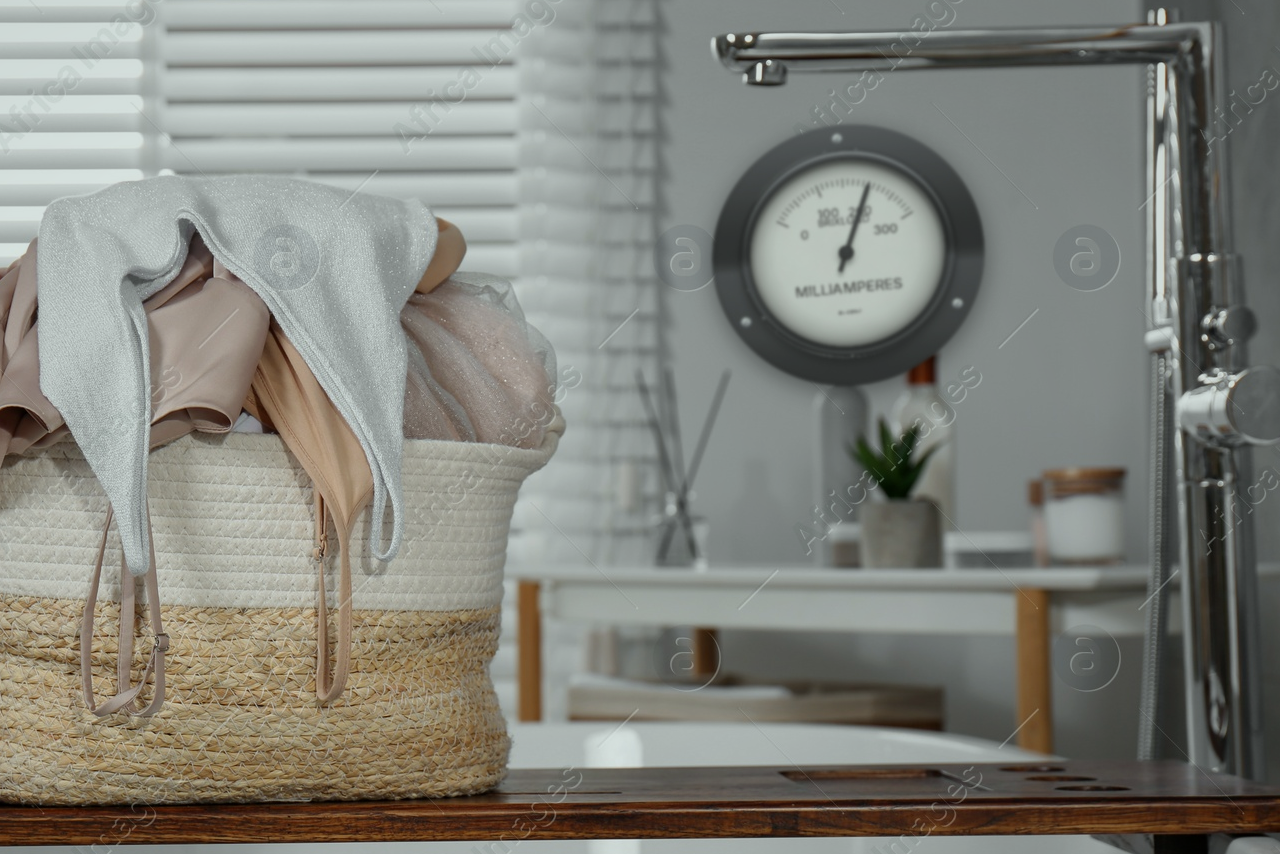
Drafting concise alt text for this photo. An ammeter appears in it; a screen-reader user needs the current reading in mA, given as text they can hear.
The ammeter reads 200 mA
